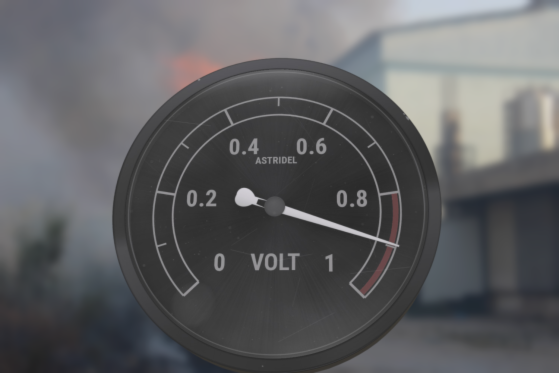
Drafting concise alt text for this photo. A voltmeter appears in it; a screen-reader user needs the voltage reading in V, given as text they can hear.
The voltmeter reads 0.9 V
